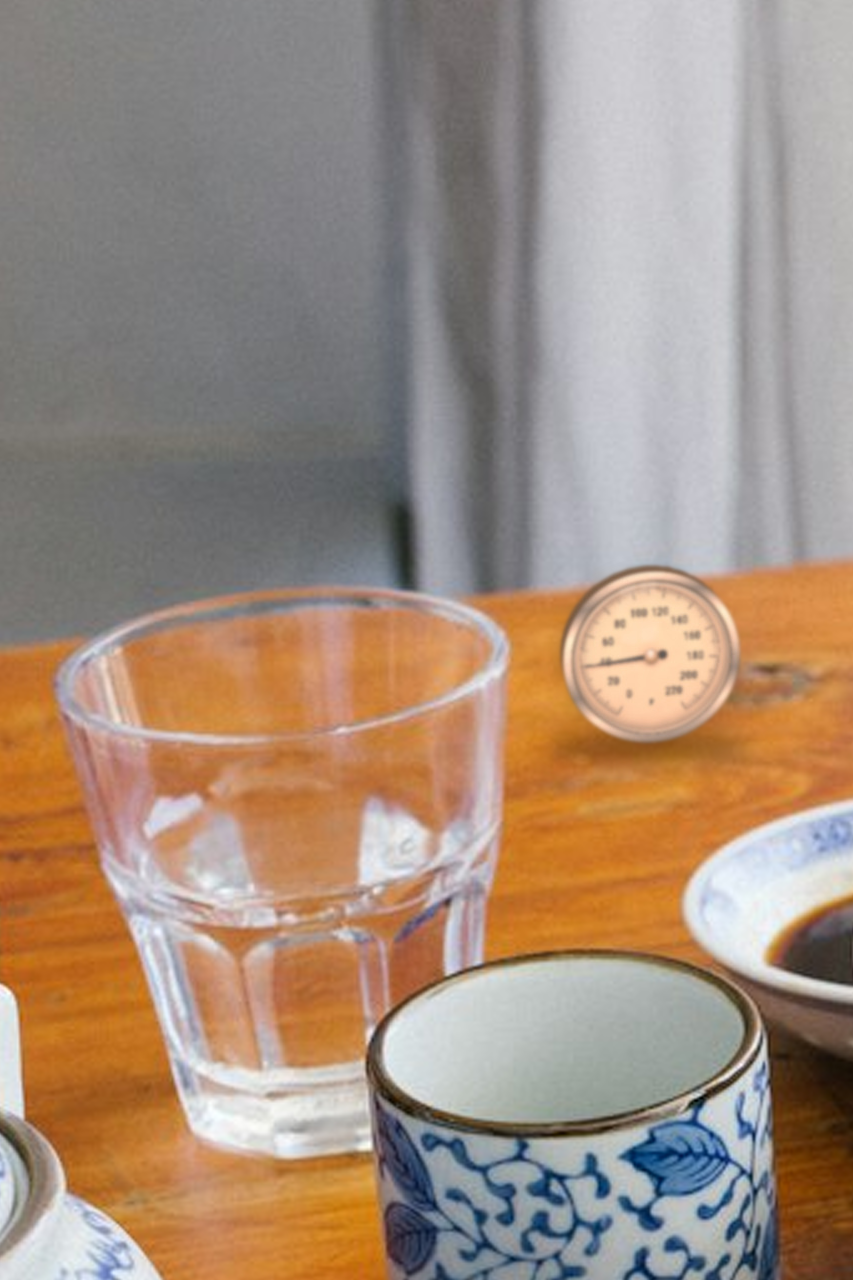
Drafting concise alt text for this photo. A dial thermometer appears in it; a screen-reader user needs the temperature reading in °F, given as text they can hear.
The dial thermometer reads 40 °F
